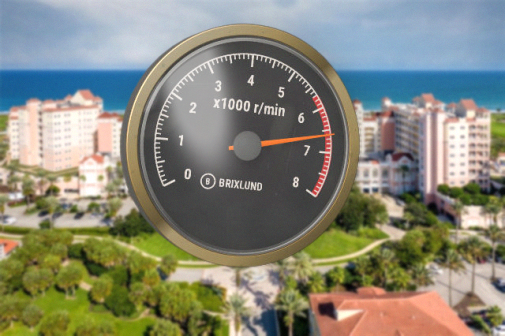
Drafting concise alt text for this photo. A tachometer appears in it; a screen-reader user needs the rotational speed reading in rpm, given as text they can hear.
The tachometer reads 6600 rpm
